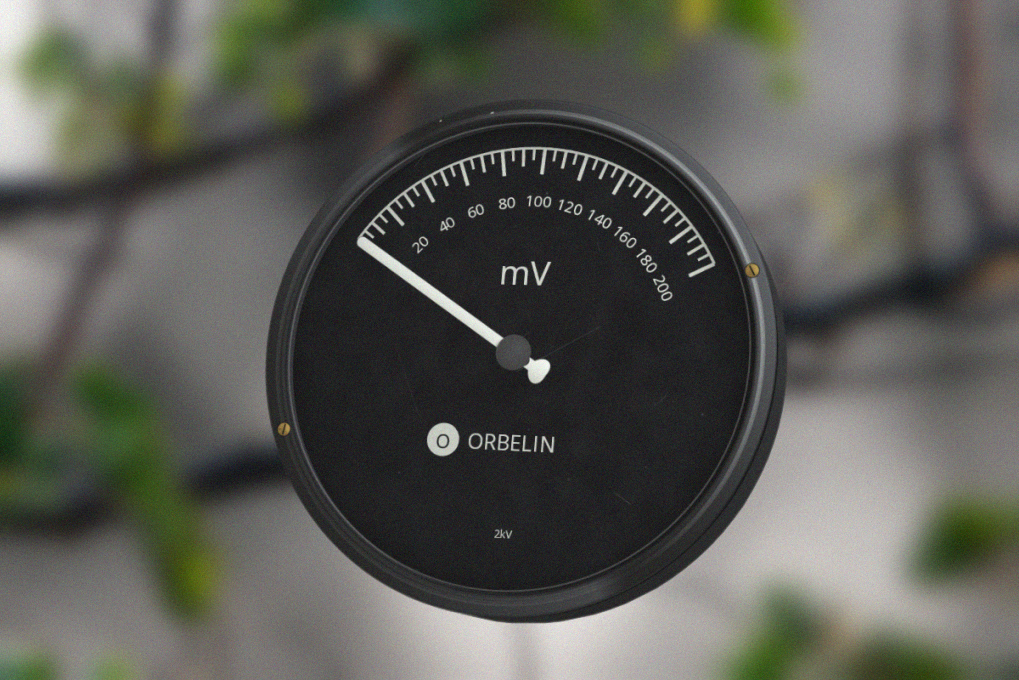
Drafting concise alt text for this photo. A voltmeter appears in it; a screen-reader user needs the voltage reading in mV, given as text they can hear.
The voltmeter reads 0 mV
